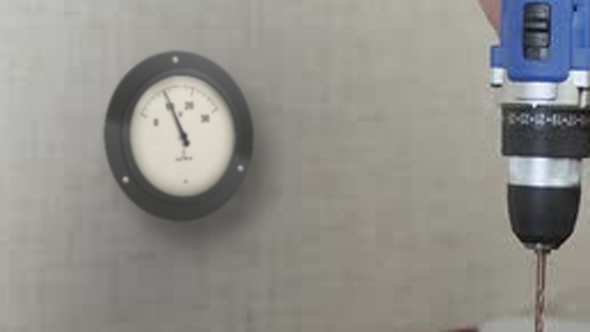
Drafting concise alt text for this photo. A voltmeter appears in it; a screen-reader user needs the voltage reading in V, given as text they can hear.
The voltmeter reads 10 V
